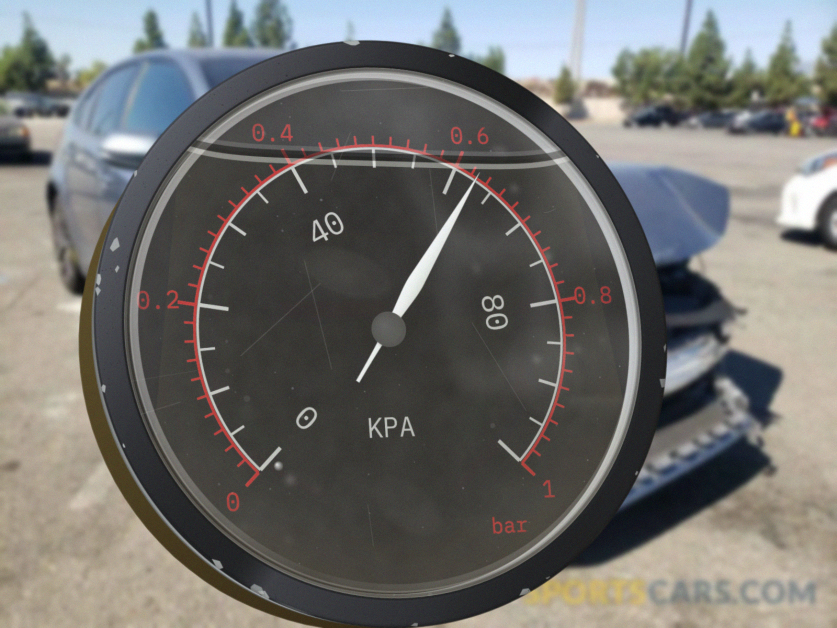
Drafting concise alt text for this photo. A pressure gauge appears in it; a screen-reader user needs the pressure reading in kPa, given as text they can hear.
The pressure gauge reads 62.5 kPa
